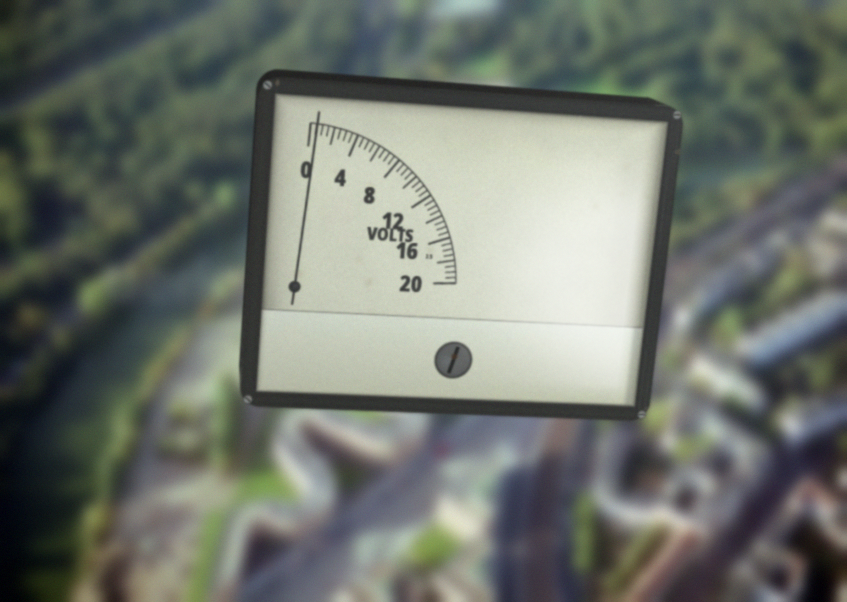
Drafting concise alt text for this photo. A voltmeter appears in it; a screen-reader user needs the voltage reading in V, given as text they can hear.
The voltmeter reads 0.5 V
